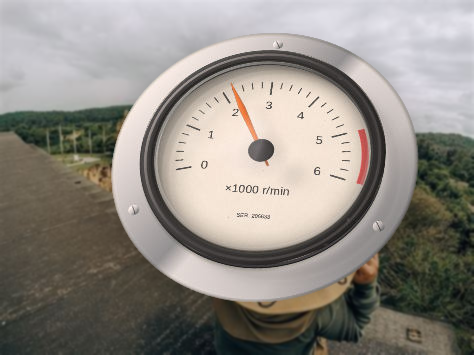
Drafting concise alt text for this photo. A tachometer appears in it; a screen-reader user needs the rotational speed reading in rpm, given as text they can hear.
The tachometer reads 2200 rpm
